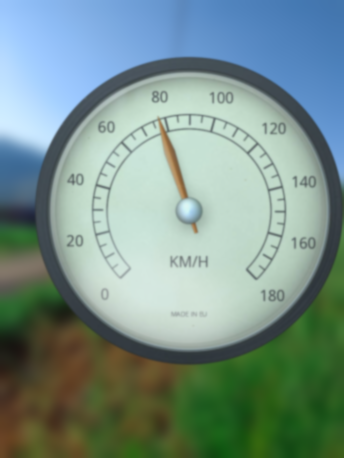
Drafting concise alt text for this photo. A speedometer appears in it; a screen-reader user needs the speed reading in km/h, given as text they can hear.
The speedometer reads 77.5 km/h
